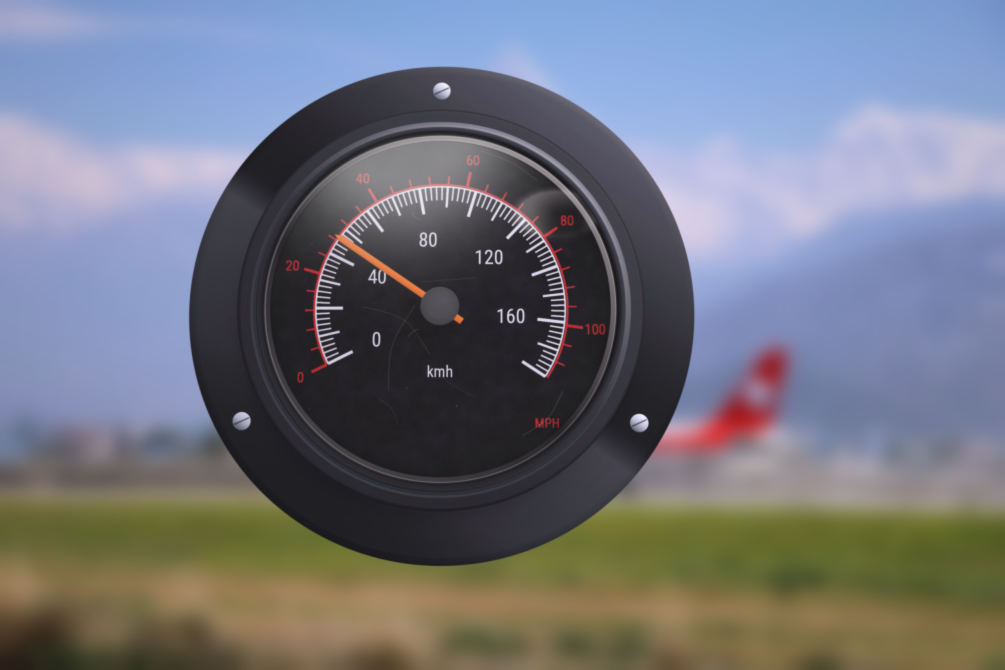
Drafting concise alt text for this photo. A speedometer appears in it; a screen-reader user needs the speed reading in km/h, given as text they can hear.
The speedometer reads 46 km/h
